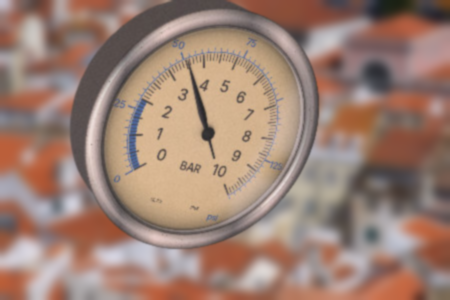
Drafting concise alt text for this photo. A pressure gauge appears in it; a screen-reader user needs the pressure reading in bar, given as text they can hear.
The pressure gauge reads 3.5 bar
